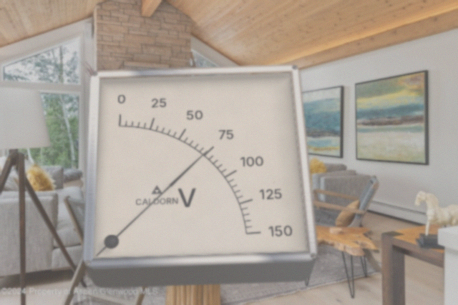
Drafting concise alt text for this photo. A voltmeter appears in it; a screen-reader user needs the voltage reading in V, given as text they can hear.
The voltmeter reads 75 V
